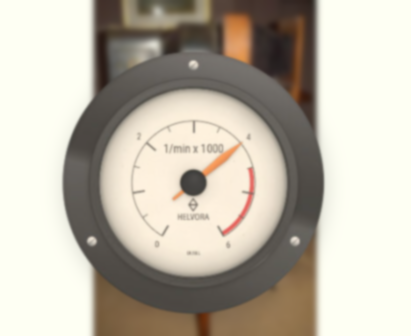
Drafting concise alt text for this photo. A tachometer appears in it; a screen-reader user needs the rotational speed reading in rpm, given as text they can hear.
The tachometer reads 4000 rpm
